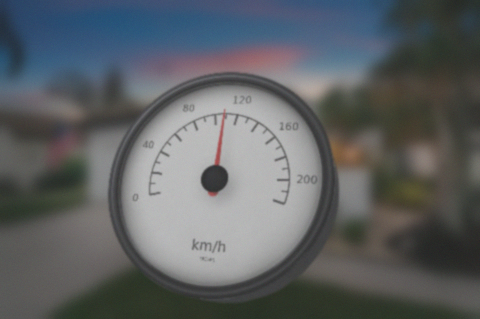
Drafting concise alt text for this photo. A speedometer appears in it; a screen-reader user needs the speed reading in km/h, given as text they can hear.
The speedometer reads 110 km/h
